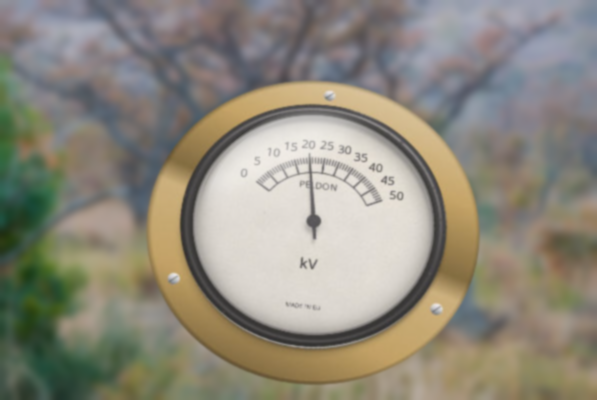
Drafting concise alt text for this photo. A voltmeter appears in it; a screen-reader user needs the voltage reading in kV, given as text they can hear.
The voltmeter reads 20 kV
